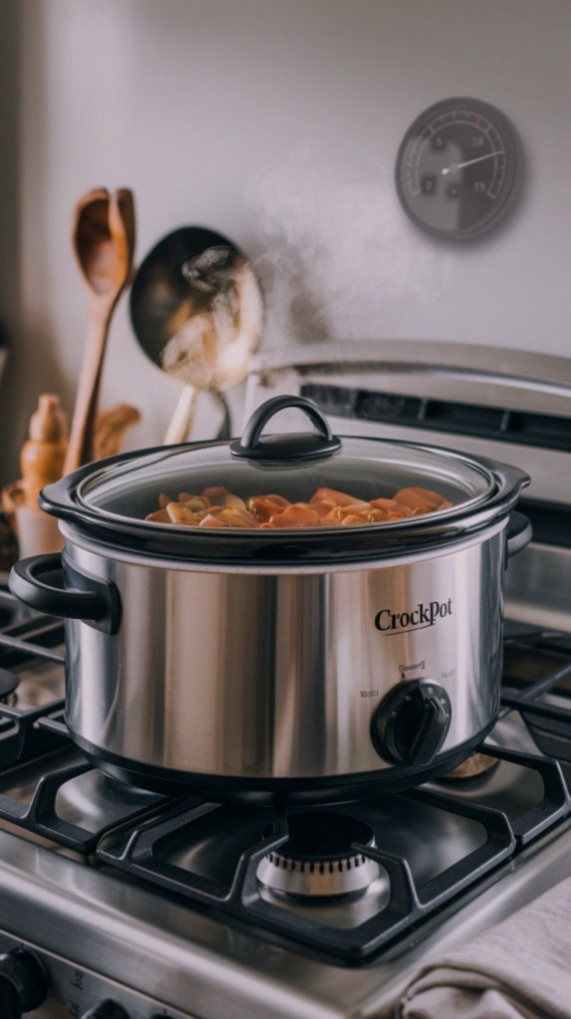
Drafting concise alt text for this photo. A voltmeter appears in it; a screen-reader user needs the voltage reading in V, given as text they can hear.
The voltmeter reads 12 V
